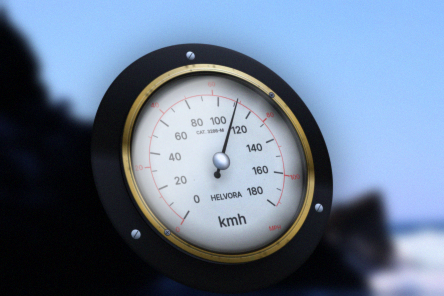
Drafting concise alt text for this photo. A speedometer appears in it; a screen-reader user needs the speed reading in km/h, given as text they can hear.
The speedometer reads 110 km/h
